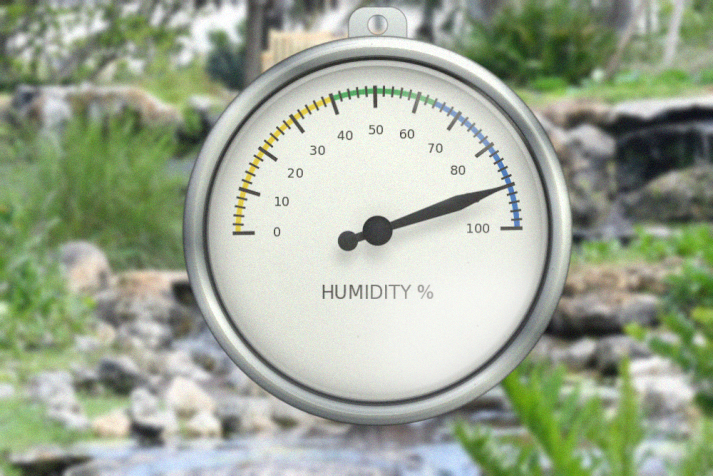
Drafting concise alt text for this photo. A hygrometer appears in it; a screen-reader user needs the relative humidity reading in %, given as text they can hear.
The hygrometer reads 90 %
